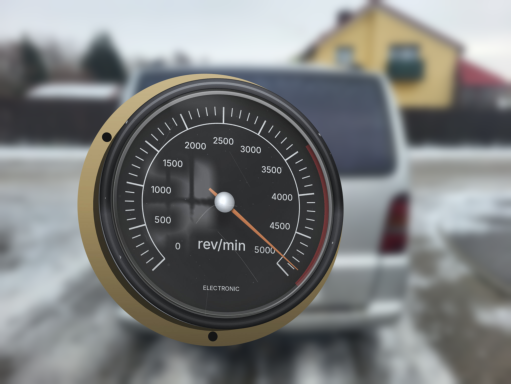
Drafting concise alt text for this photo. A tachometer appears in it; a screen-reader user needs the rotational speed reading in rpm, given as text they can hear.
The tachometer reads 4900 rpm
